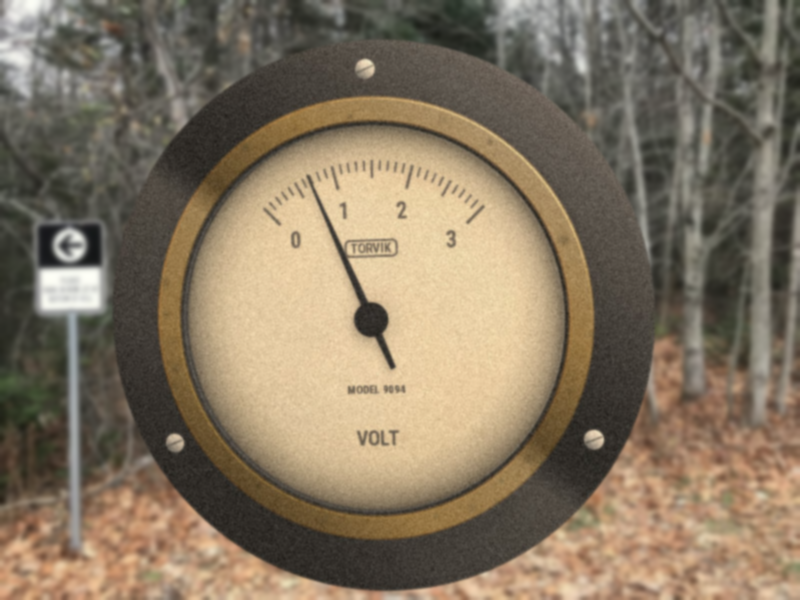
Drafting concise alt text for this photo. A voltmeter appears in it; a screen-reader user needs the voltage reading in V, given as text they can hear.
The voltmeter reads 0.7 V
